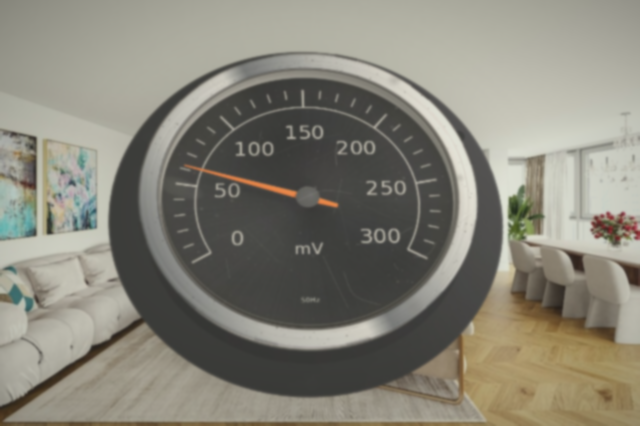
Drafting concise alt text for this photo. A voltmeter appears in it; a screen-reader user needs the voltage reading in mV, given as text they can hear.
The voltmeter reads 60 mV
